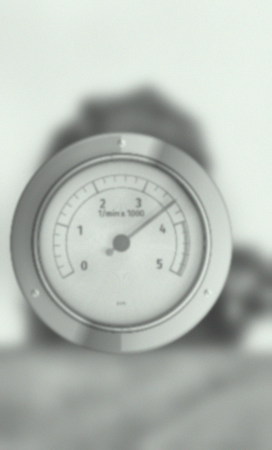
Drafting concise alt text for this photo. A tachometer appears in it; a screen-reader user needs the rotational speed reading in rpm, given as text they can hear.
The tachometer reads 3600 rpm
